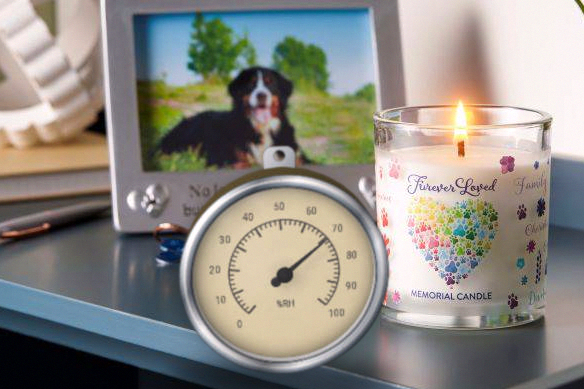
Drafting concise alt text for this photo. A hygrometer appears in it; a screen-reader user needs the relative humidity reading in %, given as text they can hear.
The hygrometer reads 70 %
